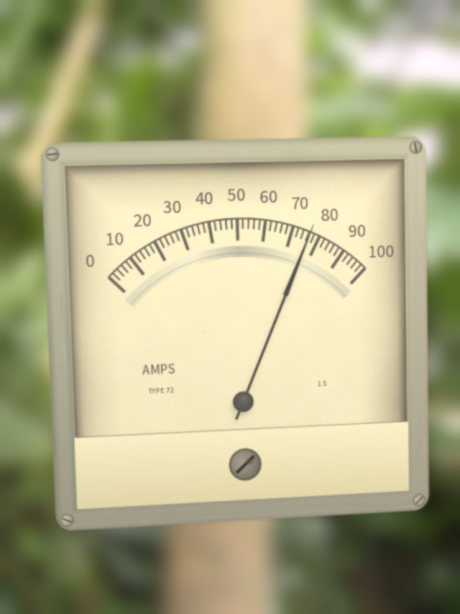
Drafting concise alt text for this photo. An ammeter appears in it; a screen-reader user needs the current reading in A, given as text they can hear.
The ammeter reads 76 A
